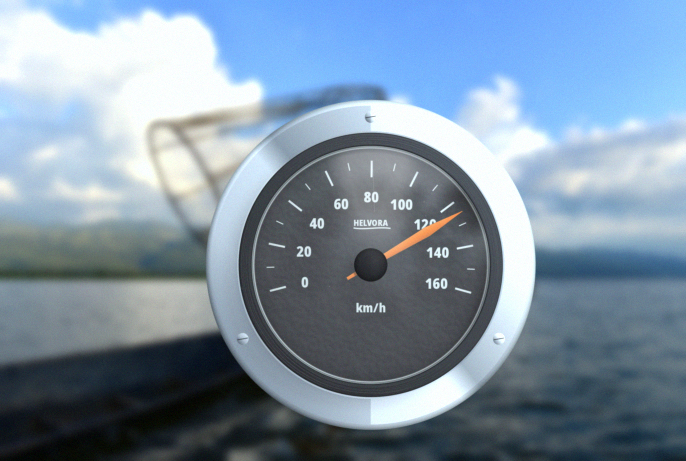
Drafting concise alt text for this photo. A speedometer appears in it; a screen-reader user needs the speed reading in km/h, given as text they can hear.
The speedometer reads 125 km/h
